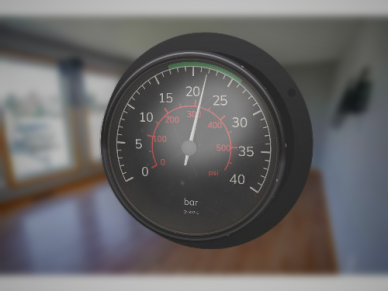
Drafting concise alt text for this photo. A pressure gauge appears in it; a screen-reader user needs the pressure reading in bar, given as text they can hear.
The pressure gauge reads 22 bar
